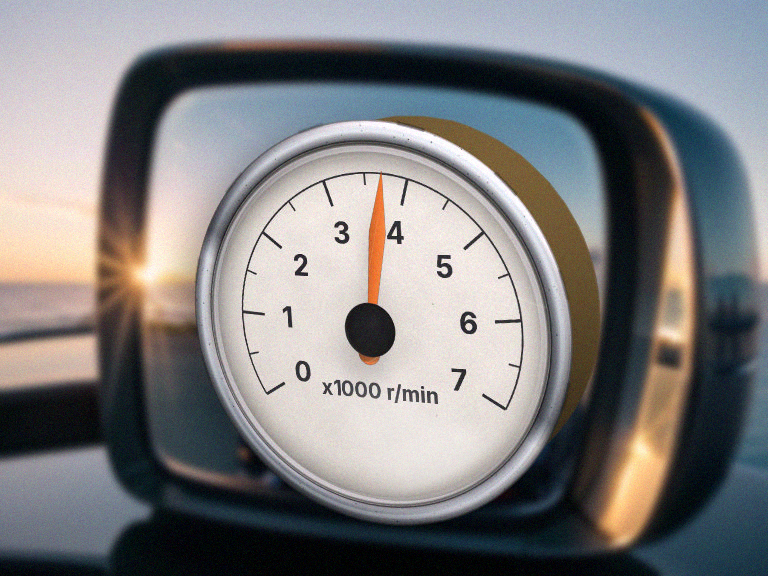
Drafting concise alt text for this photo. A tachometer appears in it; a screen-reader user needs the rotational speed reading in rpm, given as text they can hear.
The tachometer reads 3750 rpm
